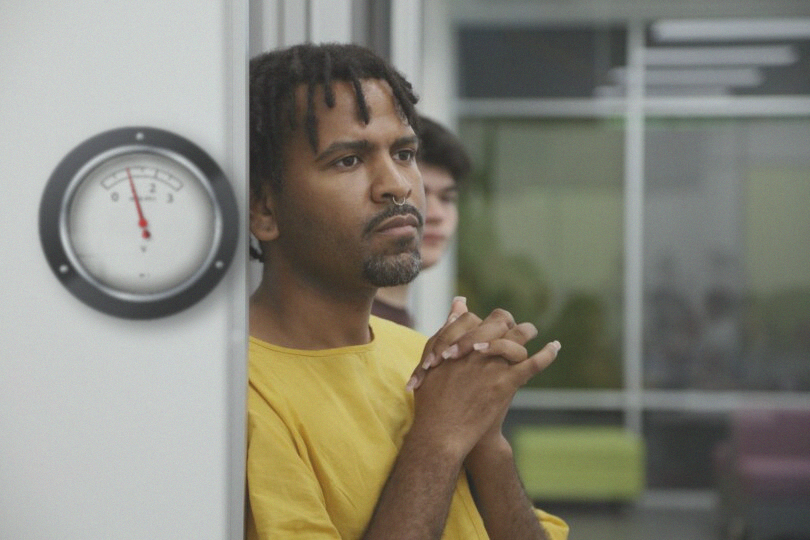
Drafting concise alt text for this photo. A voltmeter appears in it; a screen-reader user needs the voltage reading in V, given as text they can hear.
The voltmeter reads 1 V
